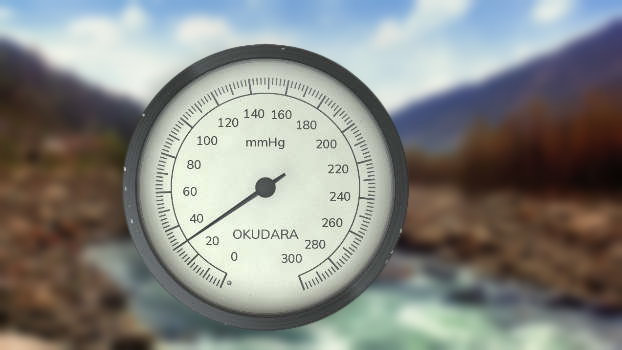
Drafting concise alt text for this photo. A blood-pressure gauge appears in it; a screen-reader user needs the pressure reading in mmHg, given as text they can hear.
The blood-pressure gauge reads 30 mmHg
